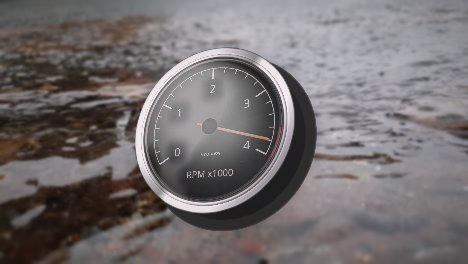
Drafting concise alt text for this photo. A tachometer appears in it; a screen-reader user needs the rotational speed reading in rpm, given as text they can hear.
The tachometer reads 3800 rpm
